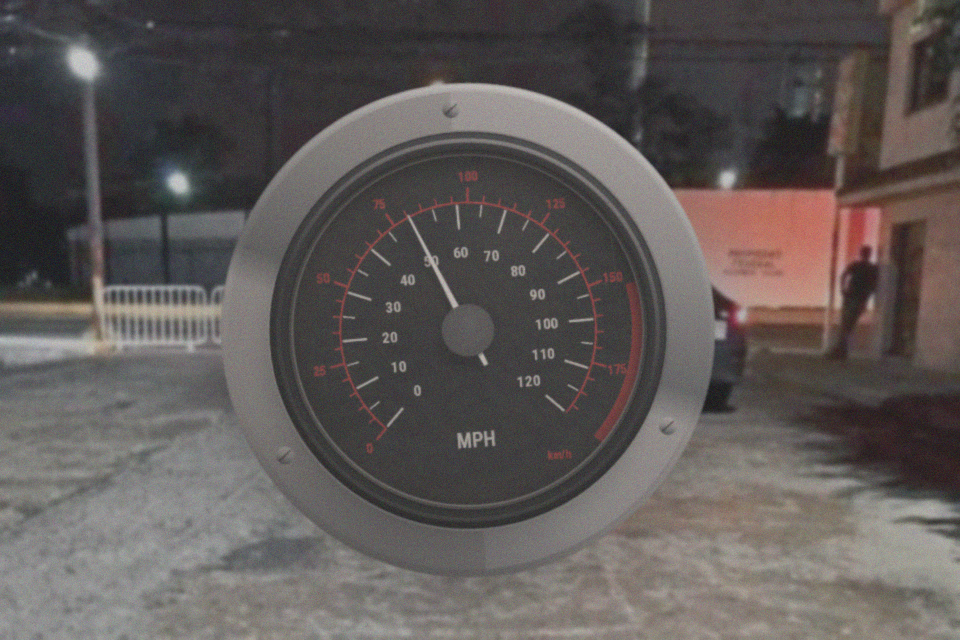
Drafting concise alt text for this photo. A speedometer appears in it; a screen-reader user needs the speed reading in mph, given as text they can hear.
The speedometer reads 50 mph
